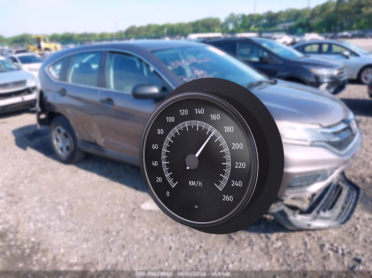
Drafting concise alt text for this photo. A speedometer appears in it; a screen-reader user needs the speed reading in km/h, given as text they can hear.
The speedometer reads 170 km/h
